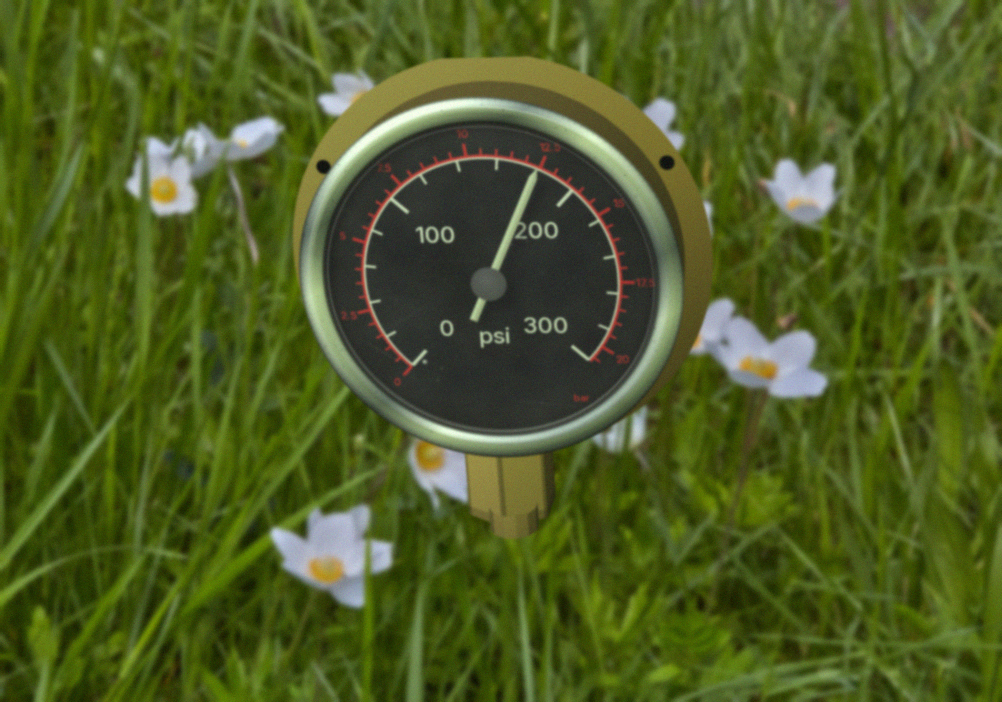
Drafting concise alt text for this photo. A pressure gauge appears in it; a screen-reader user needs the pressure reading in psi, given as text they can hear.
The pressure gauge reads 180 psi
